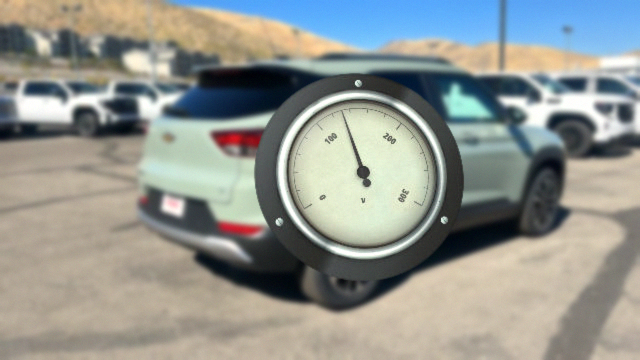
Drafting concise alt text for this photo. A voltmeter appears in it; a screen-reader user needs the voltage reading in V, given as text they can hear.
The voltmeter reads 130 V
